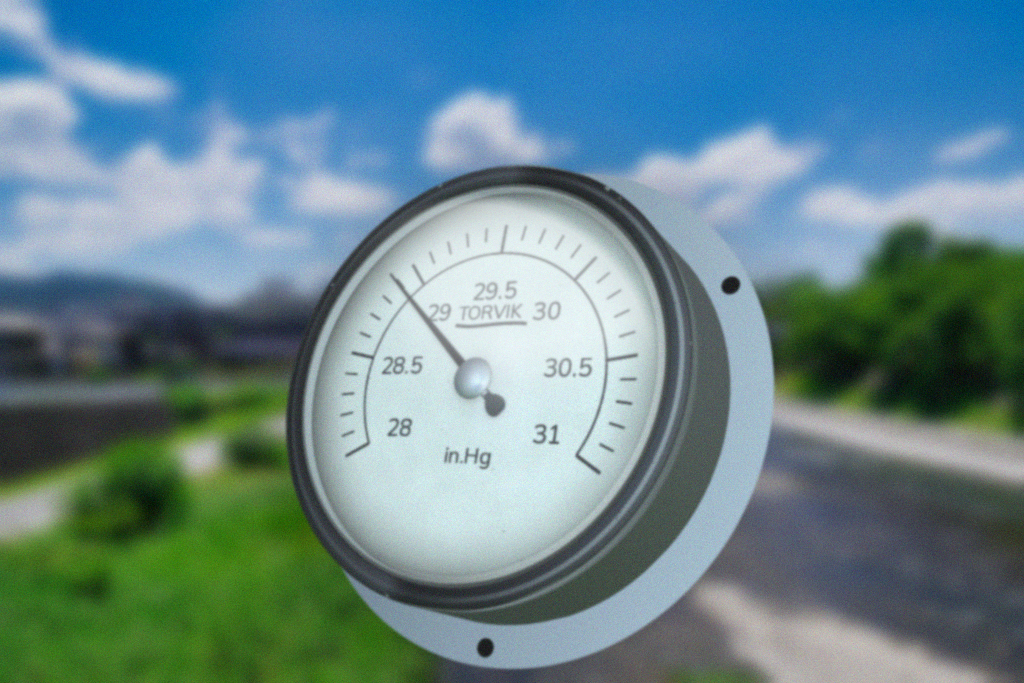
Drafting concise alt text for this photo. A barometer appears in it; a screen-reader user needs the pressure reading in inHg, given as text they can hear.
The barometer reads 28.9 inHg
